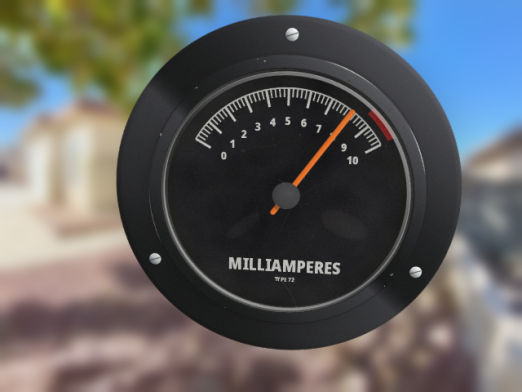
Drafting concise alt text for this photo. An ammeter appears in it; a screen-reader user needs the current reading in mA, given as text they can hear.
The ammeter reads 8 mA
